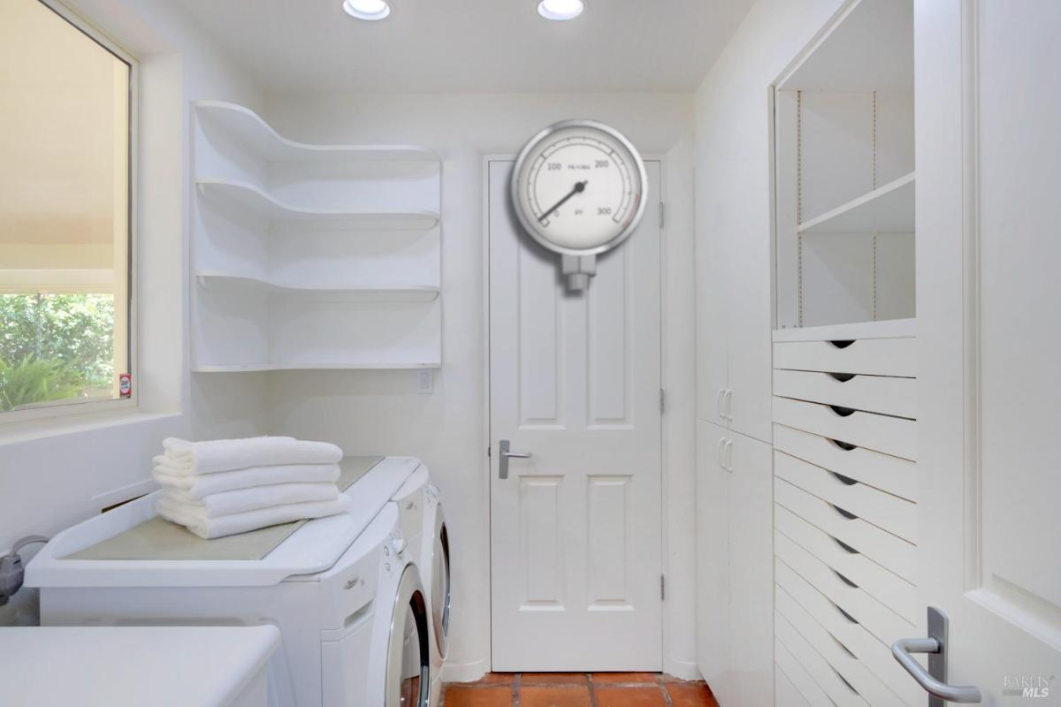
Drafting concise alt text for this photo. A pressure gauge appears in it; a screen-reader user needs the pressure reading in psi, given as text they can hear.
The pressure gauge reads 10 psi
